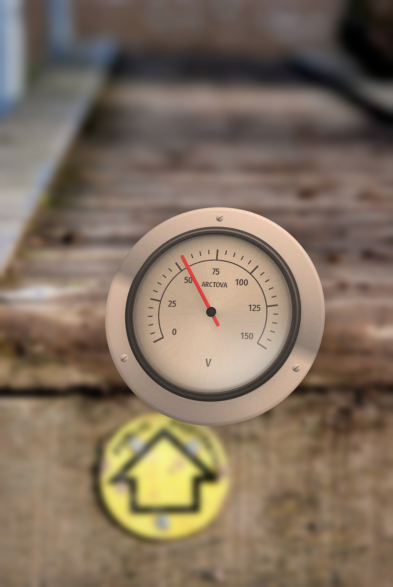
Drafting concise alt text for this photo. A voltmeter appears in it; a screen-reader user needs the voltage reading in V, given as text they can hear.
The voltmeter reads 55 V
